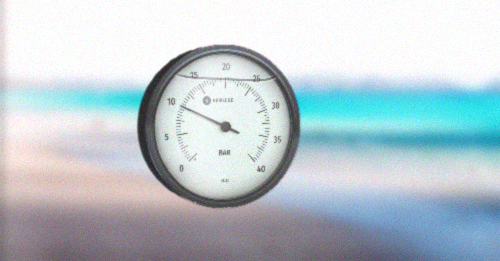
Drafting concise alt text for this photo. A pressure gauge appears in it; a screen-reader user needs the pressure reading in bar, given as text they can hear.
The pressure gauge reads 10 bar
